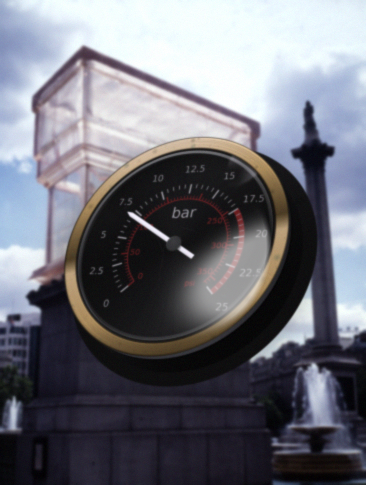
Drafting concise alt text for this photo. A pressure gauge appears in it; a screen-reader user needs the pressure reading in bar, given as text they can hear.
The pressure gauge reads 7 bar
